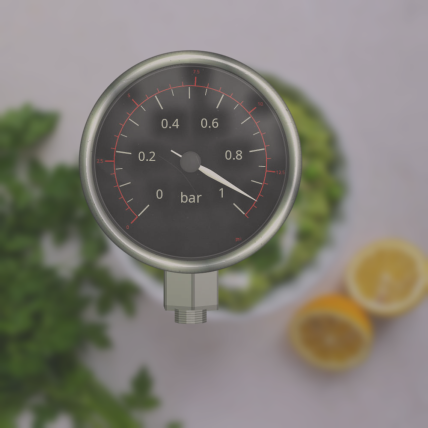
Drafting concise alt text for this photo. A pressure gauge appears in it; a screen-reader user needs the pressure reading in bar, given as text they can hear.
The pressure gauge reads 0.95 bar
